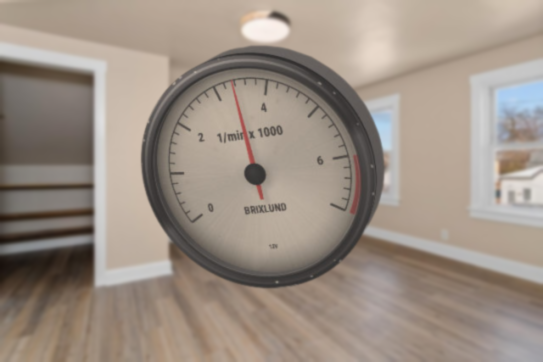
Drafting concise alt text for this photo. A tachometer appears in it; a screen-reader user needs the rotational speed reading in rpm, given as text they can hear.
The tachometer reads 3400 rpm
